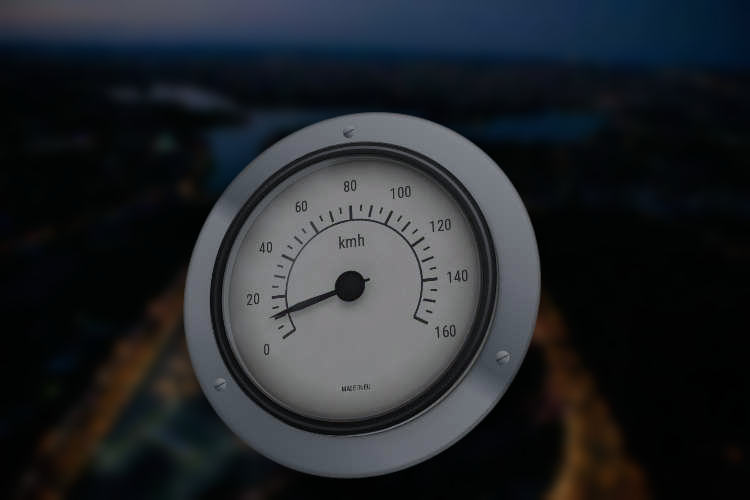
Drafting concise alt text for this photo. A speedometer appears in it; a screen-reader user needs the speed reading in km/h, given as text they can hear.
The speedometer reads 10 km/h
